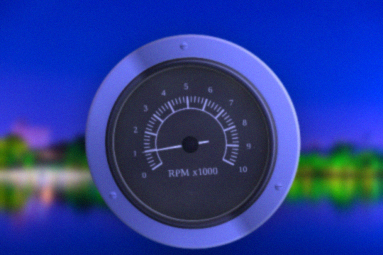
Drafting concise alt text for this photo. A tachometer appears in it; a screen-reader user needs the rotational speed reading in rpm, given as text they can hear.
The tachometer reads 1000 rpm
